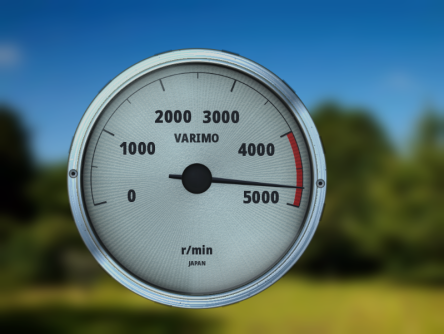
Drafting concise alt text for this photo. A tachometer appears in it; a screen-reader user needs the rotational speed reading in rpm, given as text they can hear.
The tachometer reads 4750 rpm
